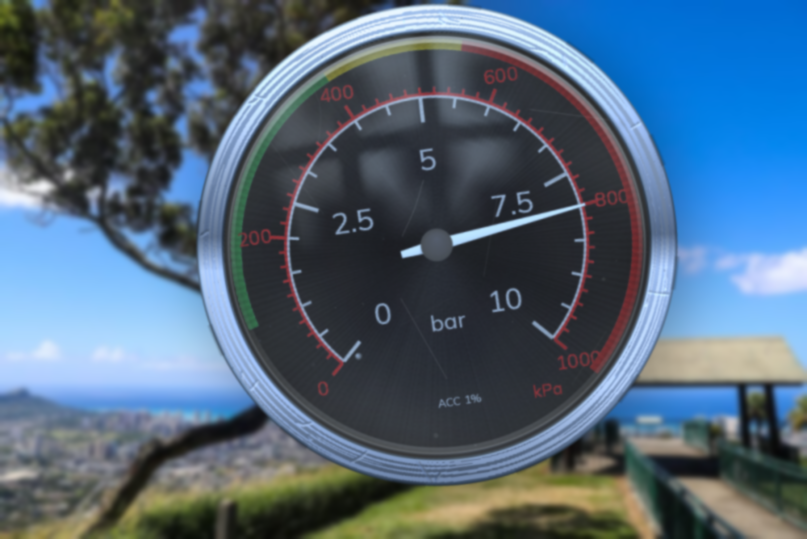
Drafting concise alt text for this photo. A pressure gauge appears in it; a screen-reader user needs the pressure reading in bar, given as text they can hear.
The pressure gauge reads 8 bar
